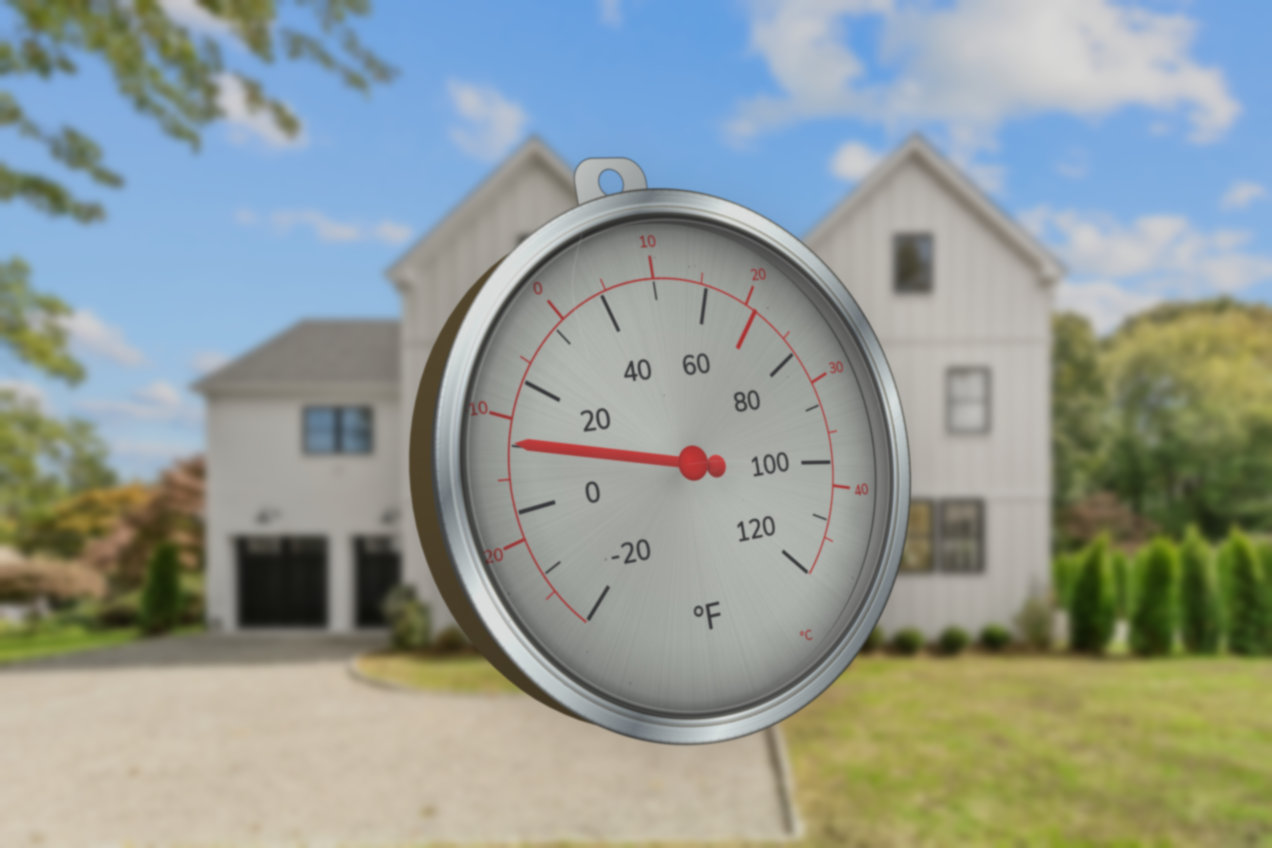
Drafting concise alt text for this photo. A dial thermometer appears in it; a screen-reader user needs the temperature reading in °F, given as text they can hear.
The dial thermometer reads 10 °F
